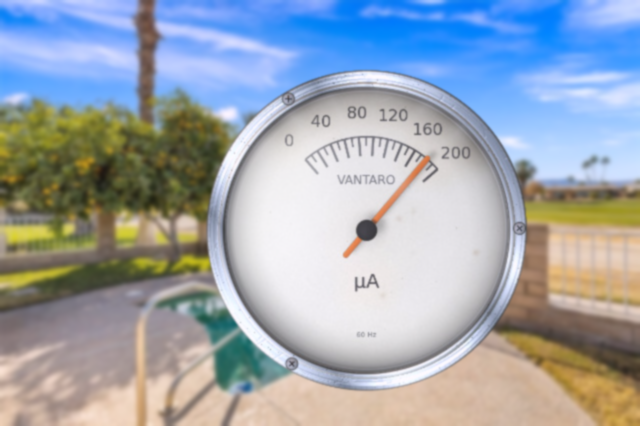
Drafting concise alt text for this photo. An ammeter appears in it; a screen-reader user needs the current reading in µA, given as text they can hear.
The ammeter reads 180 µA
